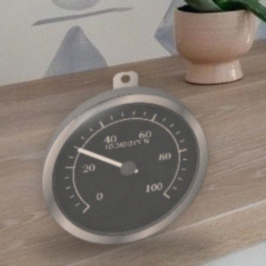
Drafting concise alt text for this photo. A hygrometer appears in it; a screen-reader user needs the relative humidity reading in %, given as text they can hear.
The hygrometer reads 28 %
